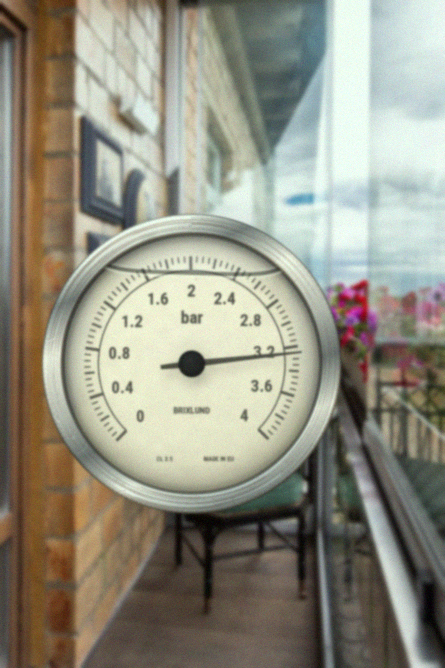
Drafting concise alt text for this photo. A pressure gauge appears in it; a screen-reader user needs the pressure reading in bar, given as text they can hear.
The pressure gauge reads 3.25 bar
